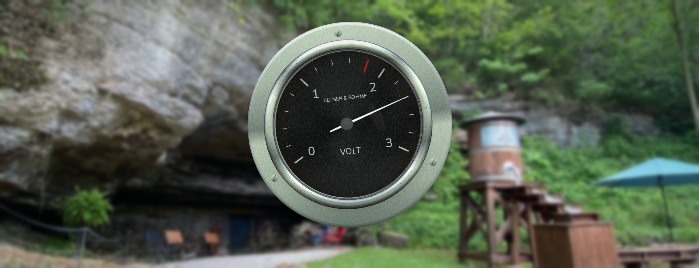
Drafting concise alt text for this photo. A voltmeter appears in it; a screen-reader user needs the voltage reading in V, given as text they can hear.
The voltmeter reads 2.4 V
